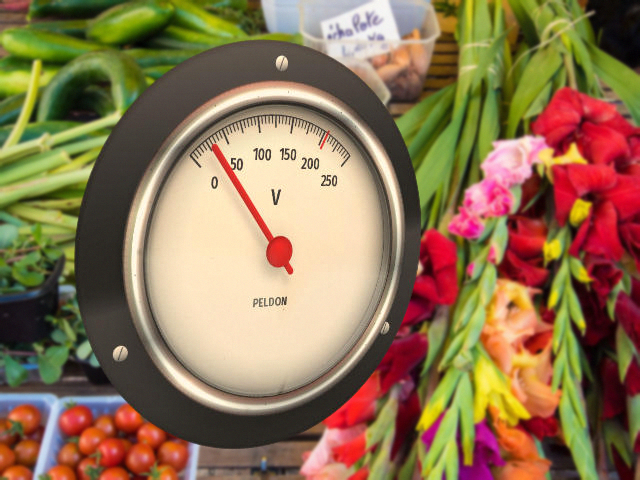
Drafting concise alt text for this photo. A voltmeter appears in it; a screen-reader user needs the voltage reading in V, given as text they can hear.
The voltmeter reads 25 V
